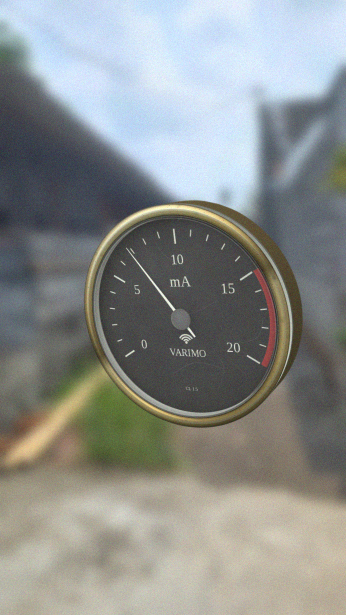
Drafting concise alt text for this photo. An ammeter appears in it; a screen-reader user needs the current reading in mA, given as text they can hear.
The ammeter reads 7 mA
